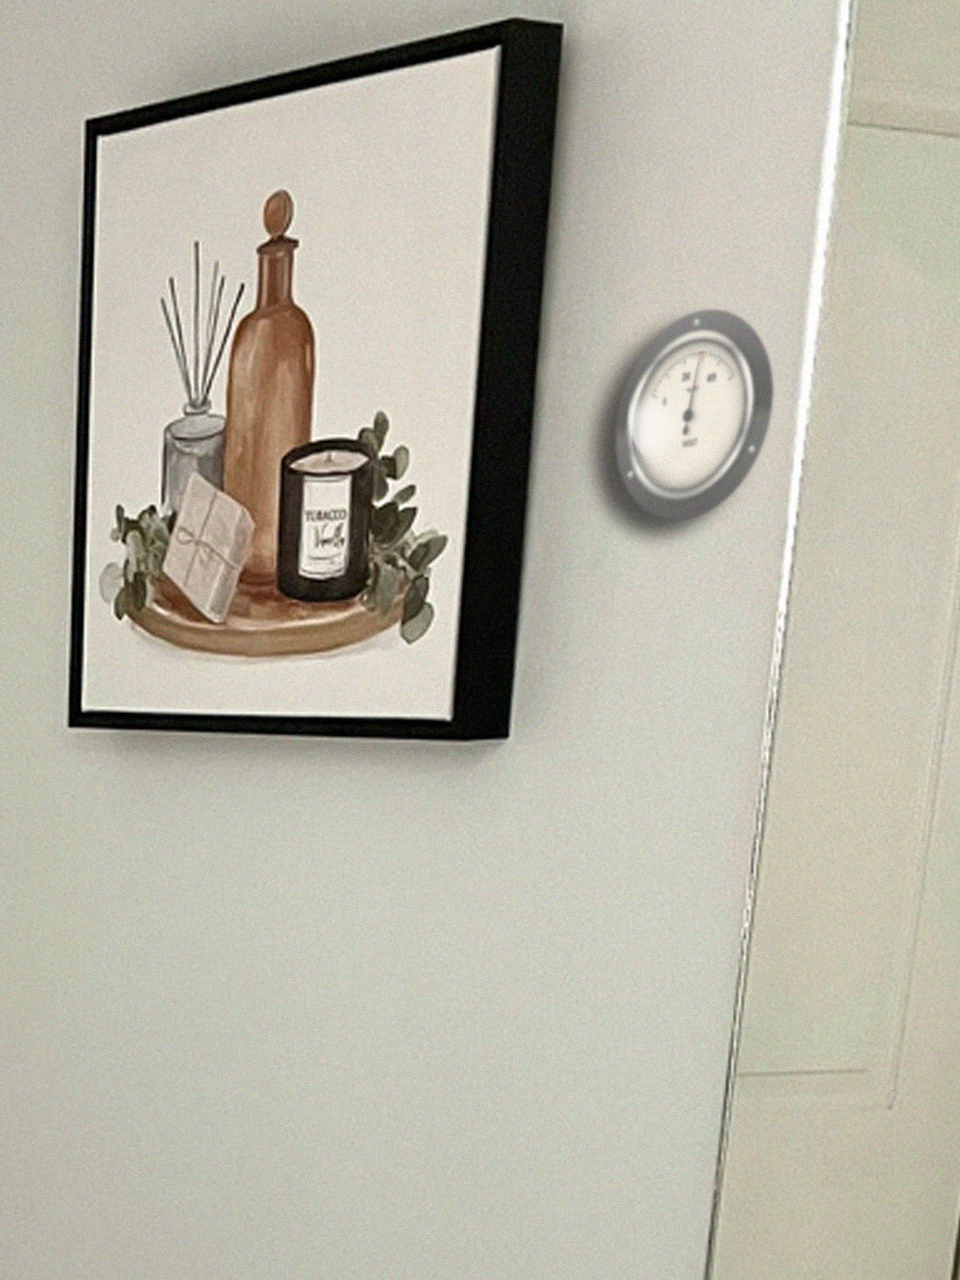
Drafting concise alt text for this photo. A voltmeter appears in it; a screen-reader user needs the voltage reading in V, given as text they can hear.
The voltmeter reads 30 V
